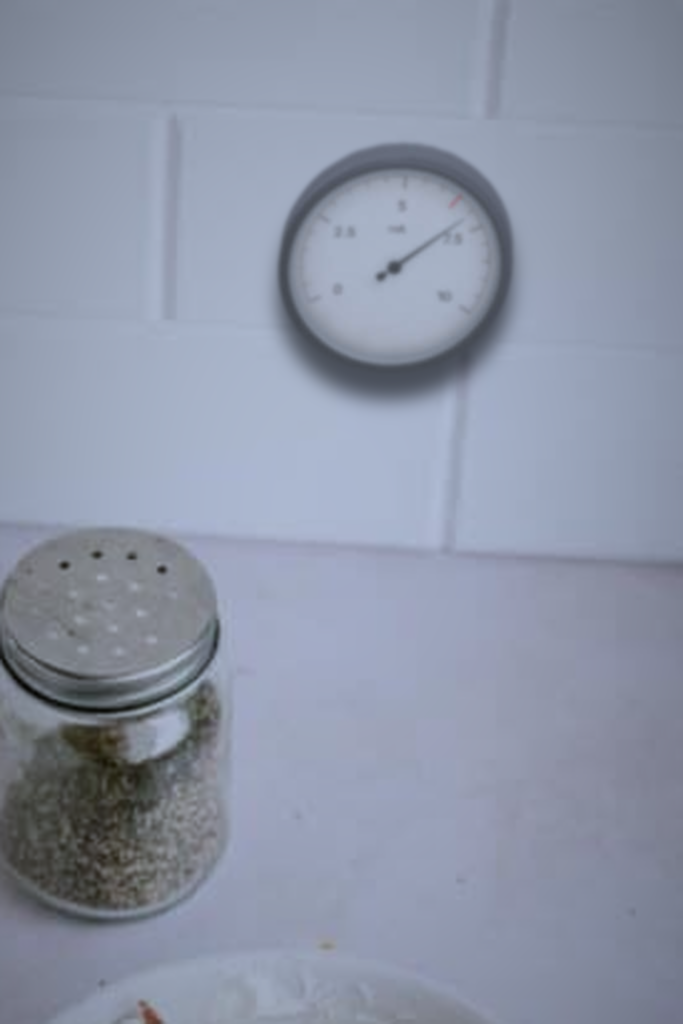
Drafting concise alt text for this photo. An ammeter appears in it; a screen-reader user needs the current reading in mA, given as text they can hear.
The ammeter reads 7 mA
